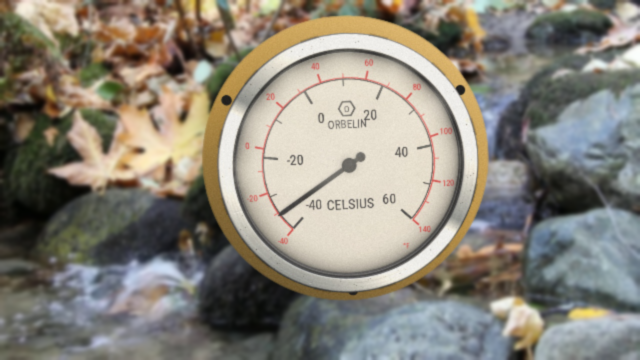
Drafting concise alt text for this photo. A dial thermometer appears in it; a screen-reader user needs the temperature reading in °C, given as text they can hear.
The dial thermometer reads -35 °C
